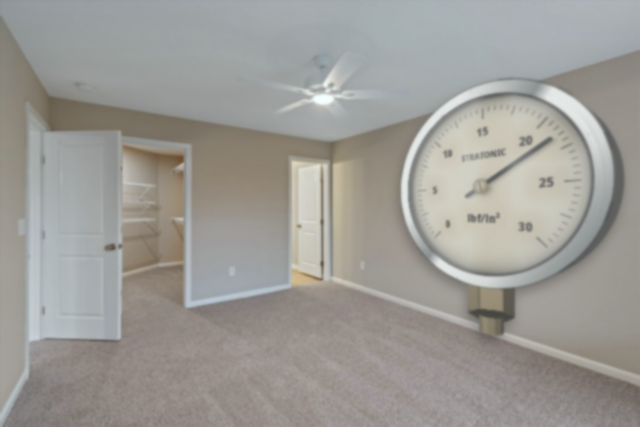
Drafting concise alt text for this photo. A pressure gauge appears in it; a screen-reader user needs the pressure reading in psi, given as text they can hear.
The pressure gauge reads 21.5 psi
